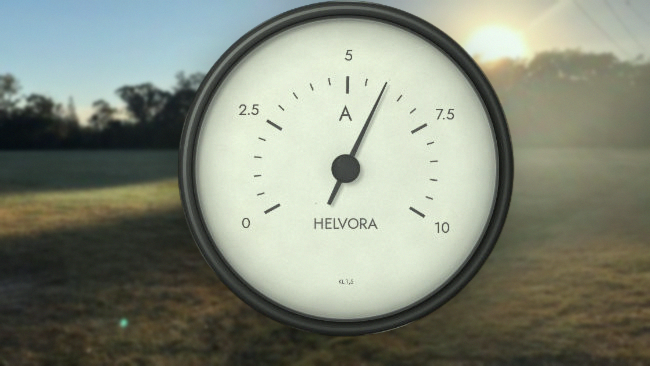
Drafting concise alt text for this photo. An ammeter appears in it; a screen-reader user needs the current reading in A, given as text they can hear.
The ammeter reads 6 A
